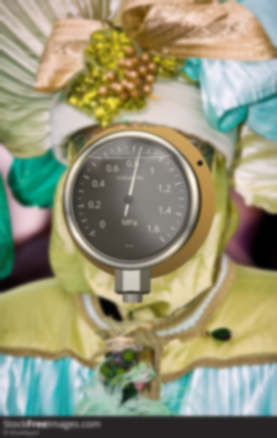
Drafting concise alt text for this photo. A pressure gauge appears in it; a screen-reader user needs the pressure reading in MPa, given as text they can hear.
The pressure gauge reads 0.85 MPa
